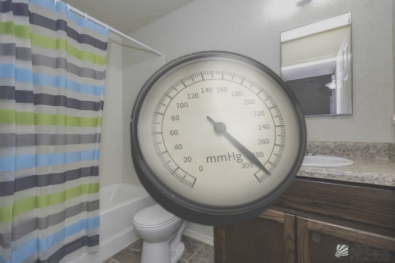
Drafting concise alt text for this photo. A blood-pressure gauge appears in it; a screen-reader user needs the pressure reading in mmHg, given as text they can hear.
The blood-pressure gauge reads 290 mmHg
